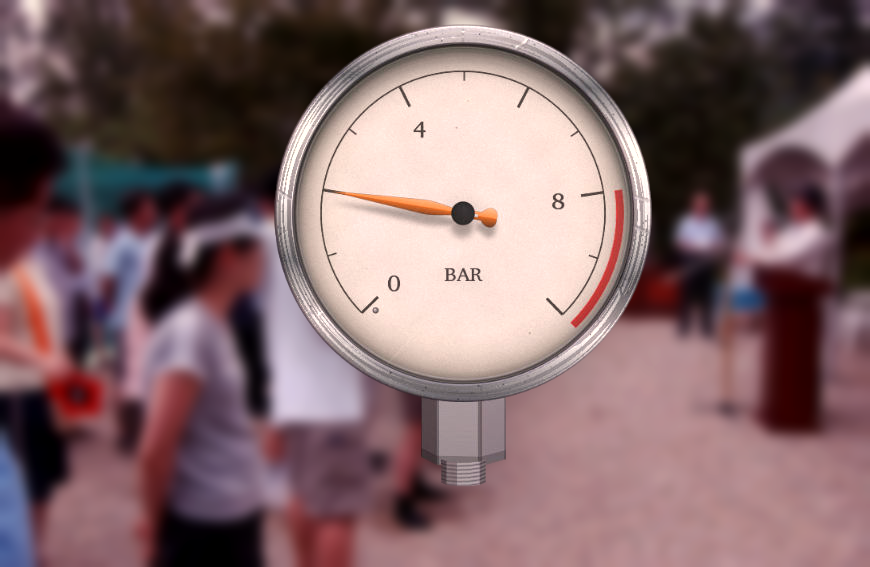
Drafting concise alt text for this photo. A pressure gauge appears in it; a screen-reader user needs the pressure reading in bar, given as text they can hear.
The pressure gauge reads 2 bar
